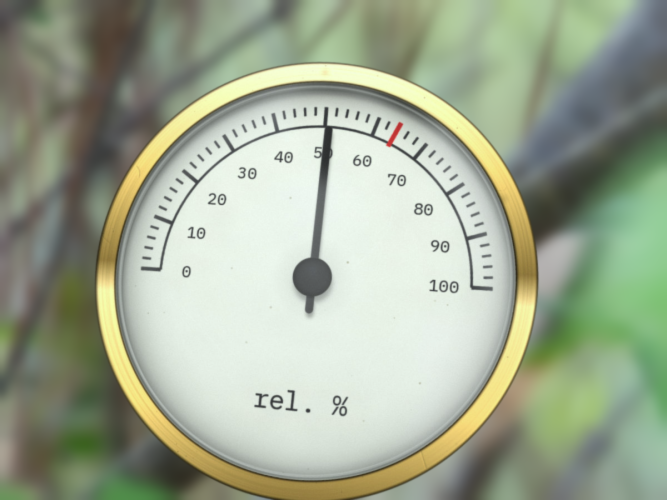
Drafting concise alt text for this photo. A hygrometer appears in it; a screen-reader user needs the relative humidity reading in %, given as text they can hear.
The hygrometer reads 51 %
